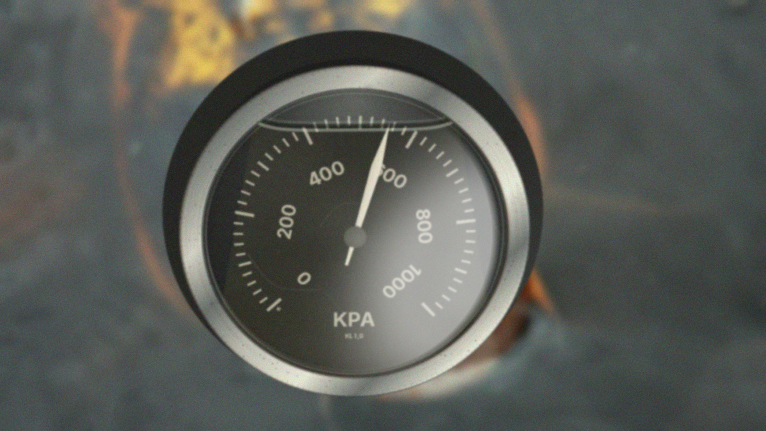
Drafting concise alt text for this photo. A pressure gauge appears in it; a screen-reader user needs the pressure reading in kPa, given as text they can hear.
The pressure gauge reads 550 kPa
